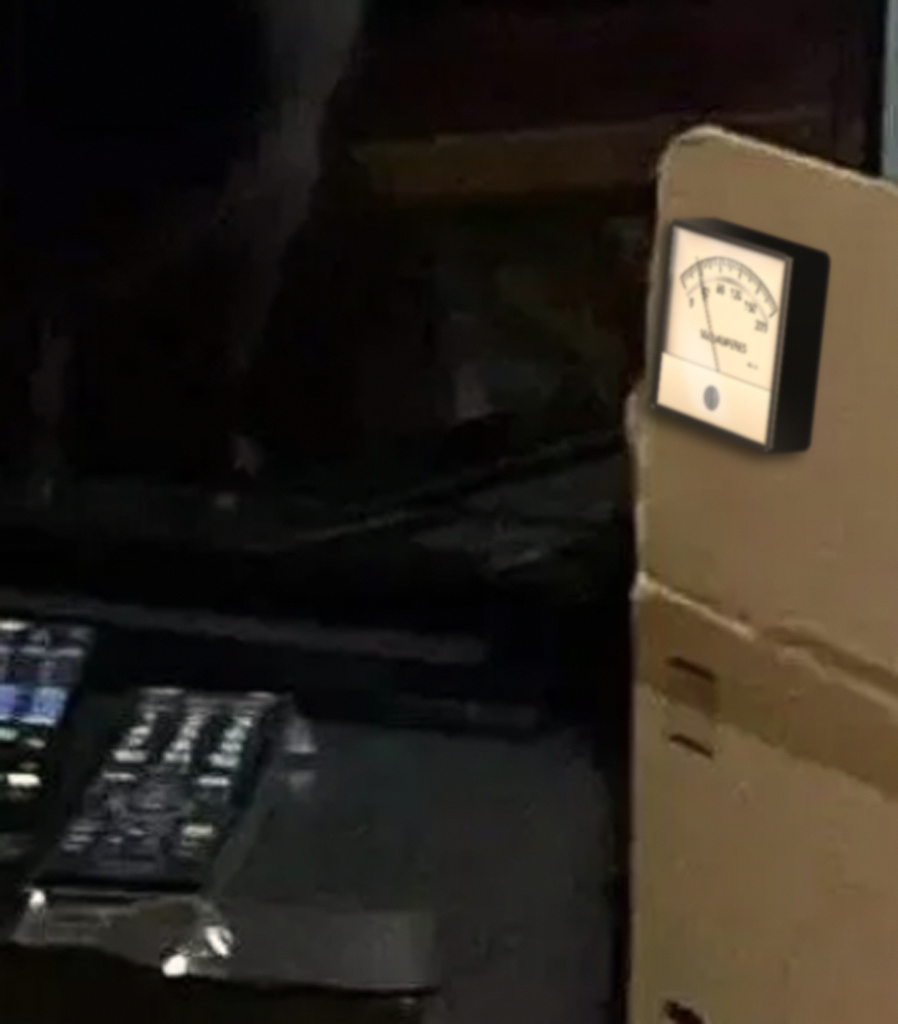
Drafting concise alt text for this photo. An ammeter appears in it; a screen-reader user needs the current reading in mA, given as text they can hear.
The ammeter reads 40 mA
